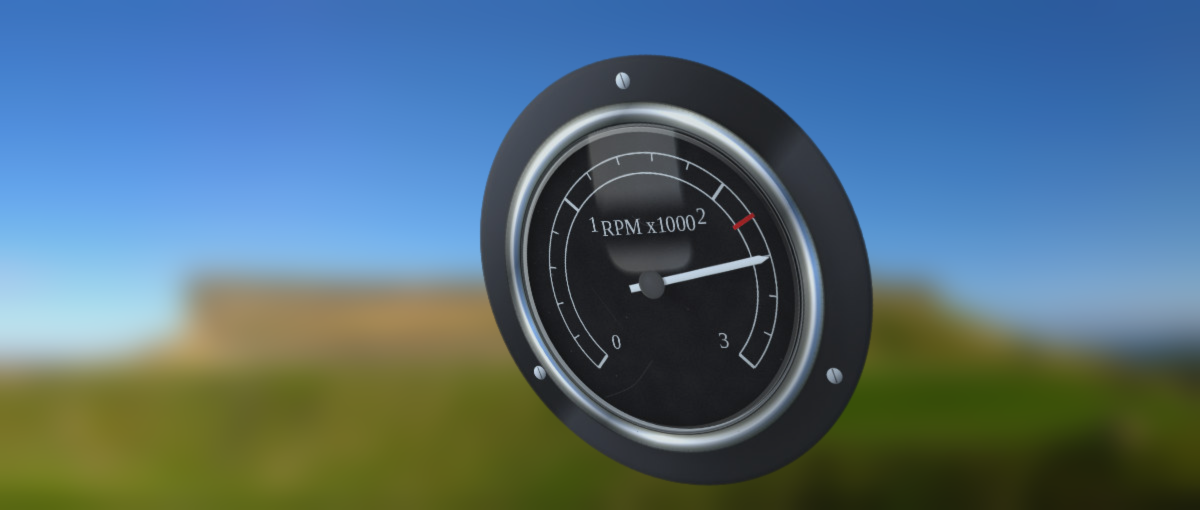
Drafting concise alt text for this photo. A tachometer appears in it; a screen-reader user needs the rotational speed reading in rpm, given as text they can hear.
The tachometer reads 2400 rpm
